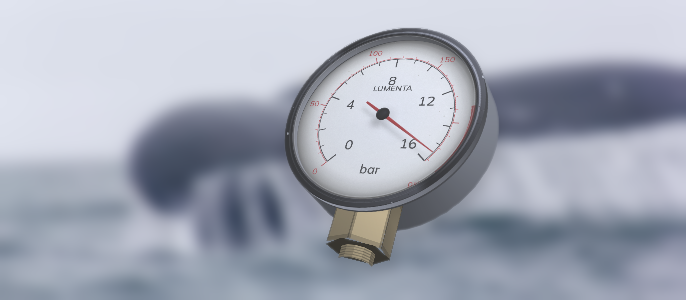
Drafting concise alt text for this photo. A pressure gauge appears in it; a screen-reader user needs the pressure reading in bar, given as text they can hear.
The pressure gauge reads 15.5 bar
